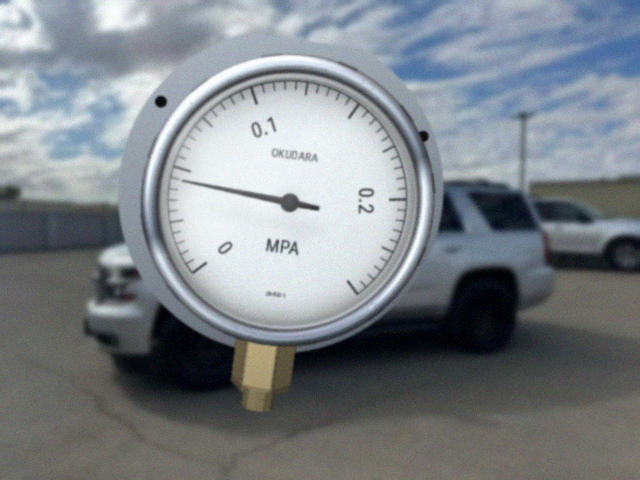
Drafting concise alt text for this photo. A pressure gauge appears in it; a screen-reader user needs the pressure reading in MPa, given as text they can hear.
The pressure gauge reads 0.045 MPa
